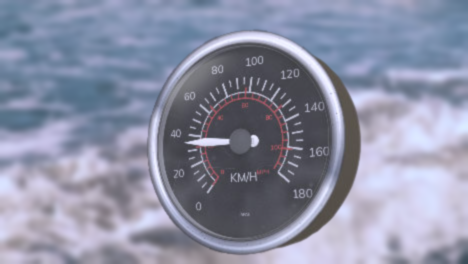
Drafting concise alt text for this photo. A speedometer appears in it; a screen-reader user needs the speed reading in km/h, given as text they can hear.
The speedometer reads 35 km/h
